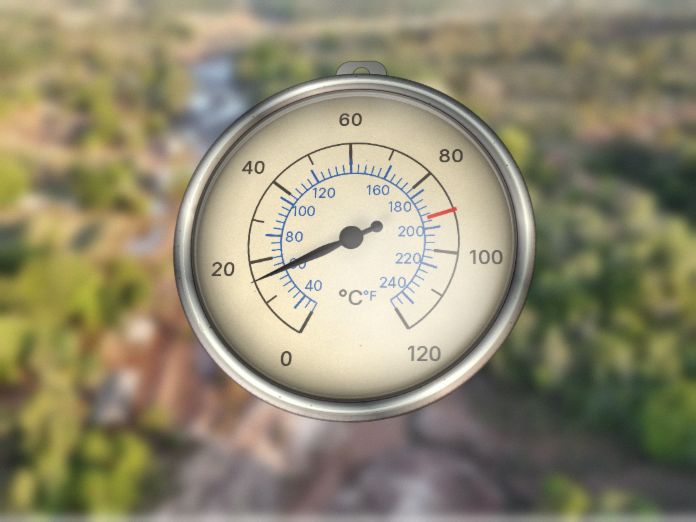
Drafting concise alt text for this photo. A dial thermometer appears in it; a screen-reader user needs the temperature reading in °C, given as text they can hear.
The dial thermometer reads 15 °C
